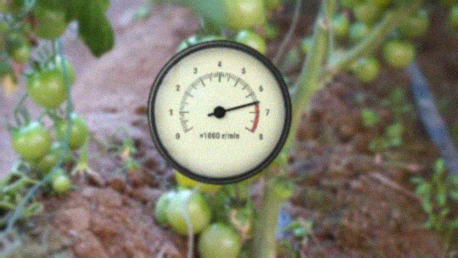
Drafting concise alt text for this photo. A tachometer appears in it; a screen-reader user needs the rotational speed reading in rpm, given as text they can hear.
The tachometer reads 6500 rpm
